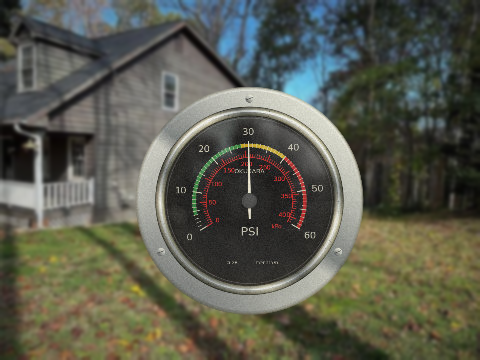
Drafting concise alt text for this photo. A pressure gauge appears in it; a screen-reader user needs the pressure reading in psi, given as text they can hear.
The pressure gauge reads 30 psi
